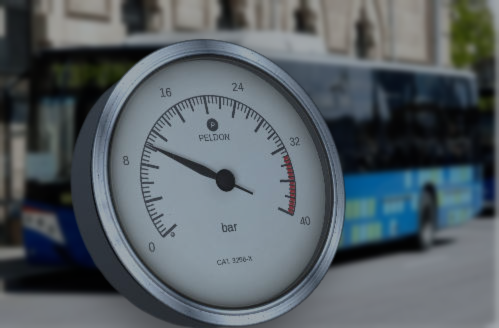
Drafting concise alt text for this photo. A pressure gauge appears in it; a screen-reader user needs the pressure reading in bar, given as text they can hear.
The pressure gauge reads 10 bar
